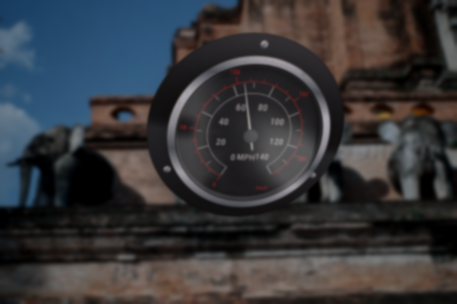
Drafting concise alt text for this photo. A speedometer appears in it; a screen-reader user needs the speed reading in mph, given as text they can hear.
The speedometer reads 65 mph
